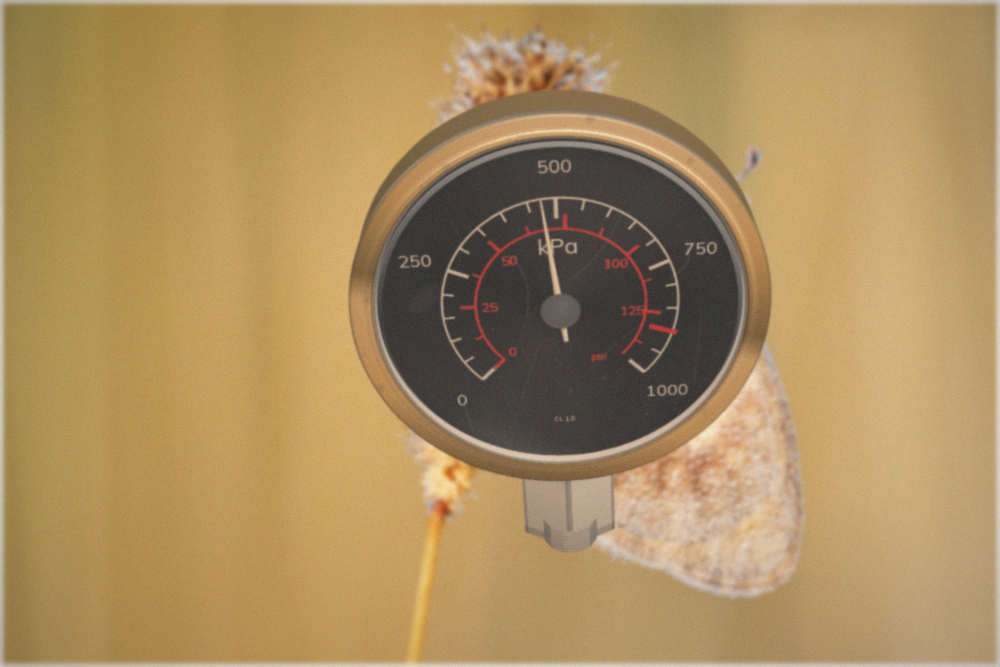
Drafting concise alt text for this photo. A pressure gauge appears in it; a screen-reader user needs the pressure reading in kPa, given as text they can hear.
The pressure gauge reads 475 kPa
